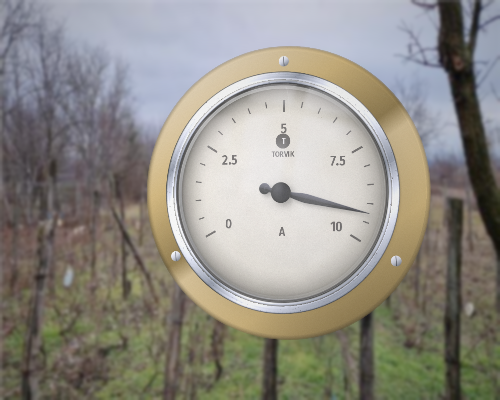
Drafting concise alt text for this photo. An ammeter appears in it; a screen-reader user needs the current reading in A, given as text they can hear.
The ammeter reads 9.25 A
